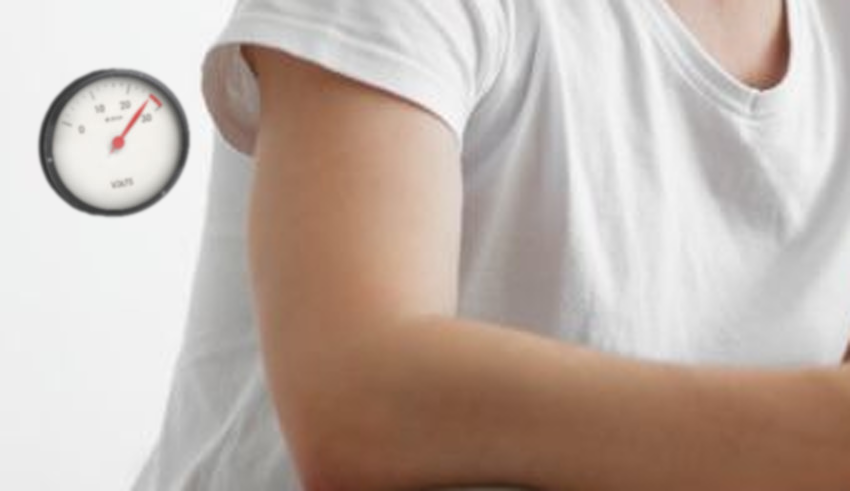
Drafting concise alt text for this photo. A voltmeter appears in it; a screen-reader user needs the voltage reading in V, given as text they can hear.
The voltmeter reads 26 V
